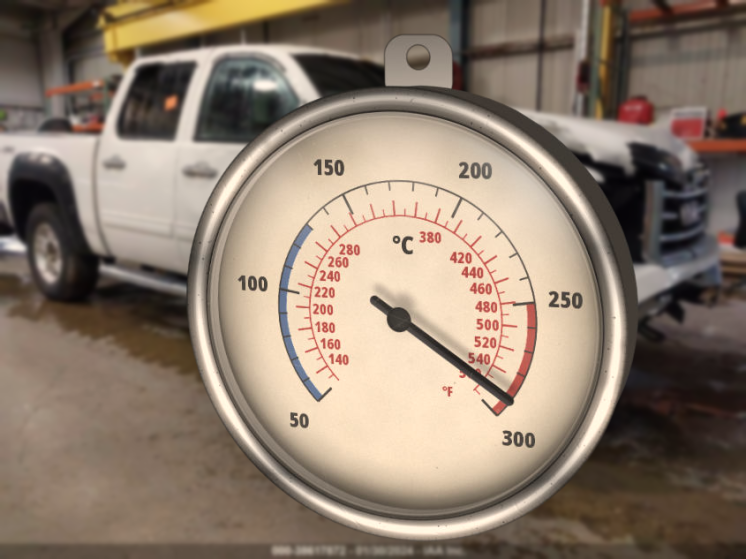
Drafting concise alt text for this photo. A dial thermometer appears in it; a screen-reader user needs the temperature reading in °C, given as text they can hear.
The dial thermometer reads 290 °C
